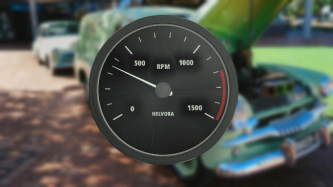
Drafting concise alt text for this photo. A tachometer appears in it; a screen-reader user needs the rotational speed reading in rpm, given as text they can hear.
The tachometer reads 350 rpm
